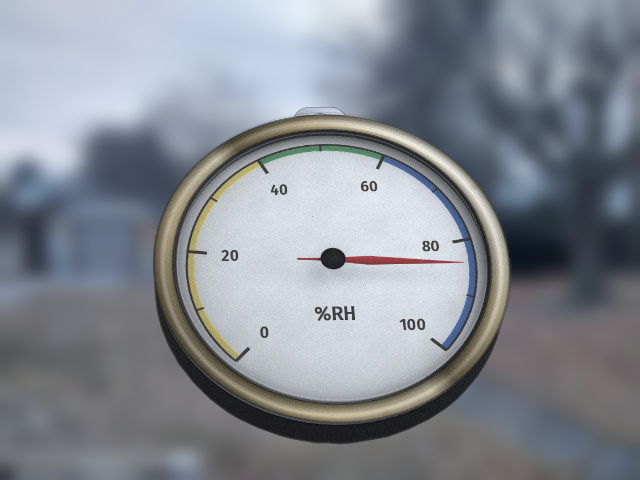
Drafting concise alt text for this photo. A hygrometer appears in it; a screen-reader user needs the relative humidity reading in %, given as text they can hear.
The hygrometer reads 85 %
